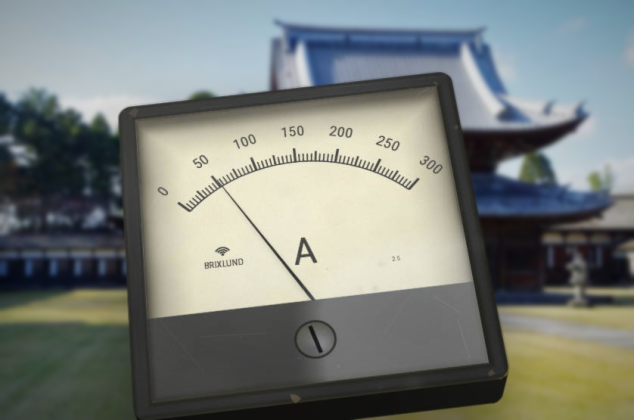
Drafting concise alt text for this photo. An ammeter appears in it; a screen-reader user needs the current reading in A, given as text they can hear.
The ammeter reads 50 A
